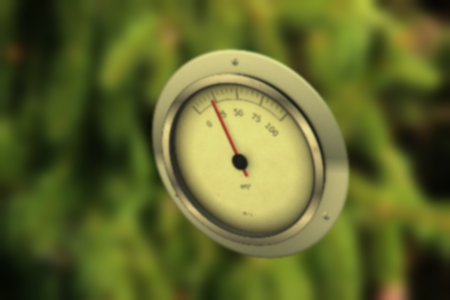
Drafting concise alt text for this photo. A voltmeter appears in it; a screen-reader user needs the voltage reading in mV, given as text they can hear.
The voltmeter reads 25 mV
